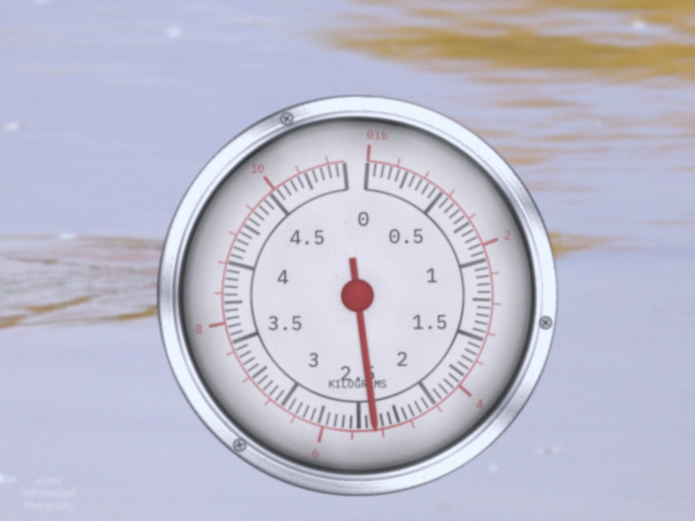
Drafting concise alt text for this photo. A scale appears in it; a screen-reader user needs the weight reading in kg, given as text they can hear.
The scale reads 2.4 kg
